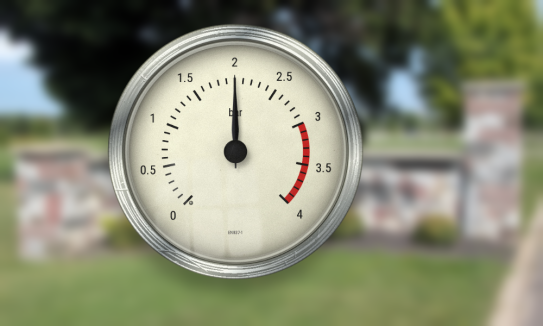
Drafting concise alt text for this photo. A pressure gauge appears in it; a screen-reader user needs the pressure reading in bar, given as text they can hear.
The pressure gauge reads 2 bar
